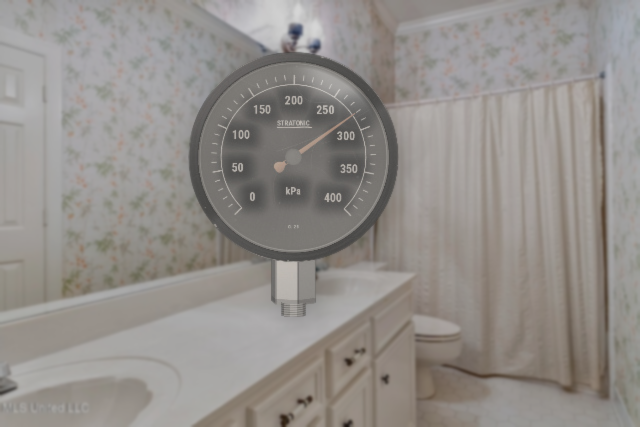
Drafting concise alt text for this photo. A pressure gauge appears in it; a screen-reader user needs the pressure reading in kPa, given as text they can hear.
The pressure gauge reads 280 kPa
